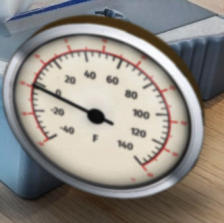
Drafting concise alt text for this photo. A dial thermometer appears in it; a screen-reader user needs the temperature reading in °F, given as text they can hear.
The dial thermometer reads 0 °F
